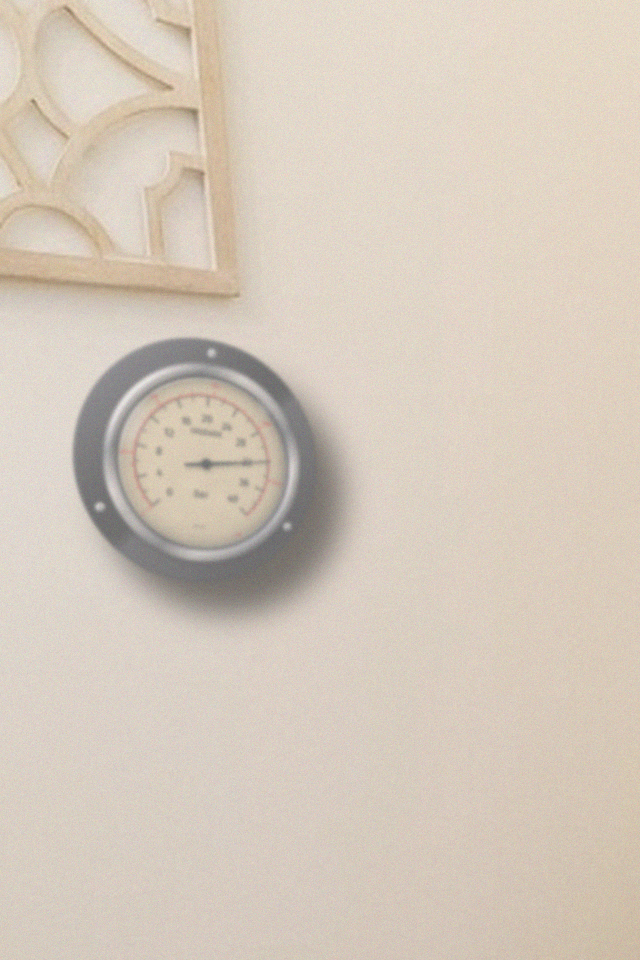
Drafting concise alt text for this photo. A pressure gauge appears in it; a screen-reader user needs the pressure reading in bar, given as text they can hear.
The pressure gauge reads 32 bar
